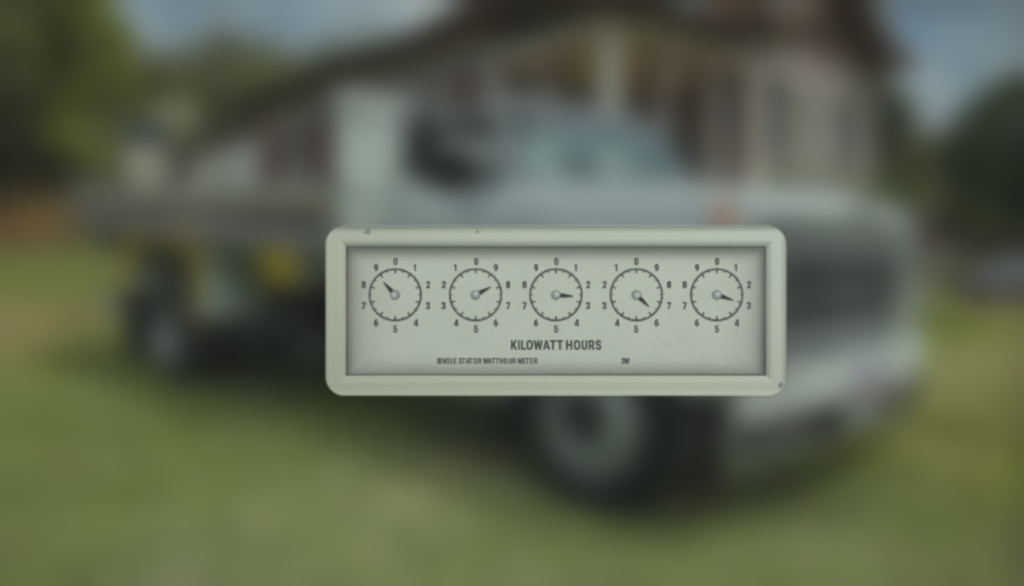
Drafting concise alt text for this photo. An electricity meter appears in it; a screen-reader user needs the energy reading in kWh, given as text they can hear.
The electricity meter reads 88263 kWh
